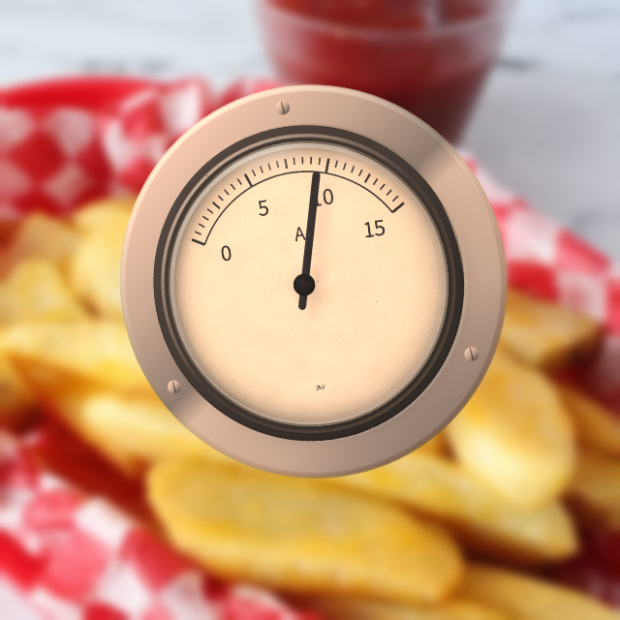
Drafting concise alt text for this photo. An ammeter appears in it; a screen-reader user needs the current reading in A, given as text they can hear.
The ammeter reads 9.5 A
